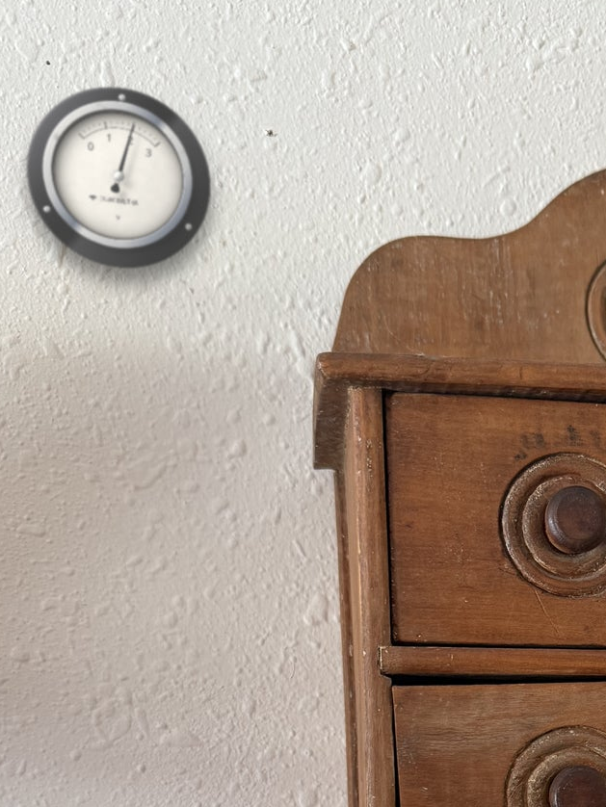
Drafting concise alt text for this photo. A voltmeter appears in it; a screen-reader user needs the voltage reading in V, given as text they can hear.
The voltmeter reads 2 V
